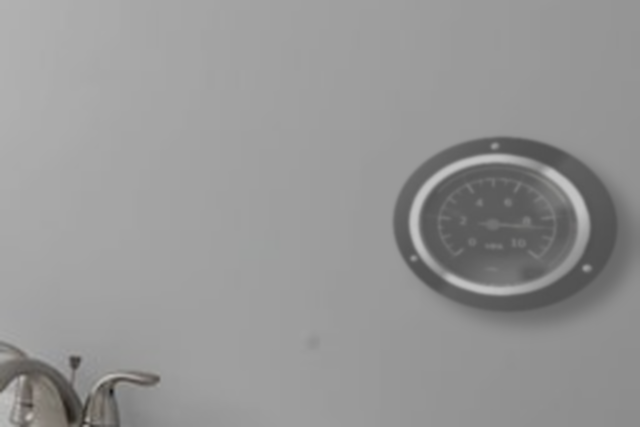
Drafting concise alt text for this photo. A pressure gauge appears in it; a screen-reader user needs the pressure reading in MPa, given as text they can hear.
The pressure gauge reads 8.5 MPa
